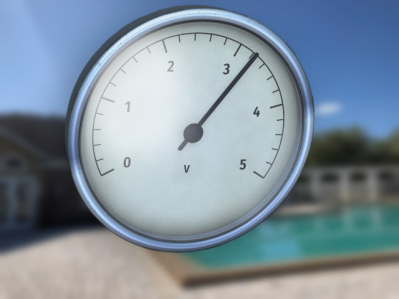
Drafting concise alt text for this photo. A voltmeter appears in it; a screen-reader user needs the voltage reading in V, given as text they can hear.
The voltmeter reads 3.2 V
